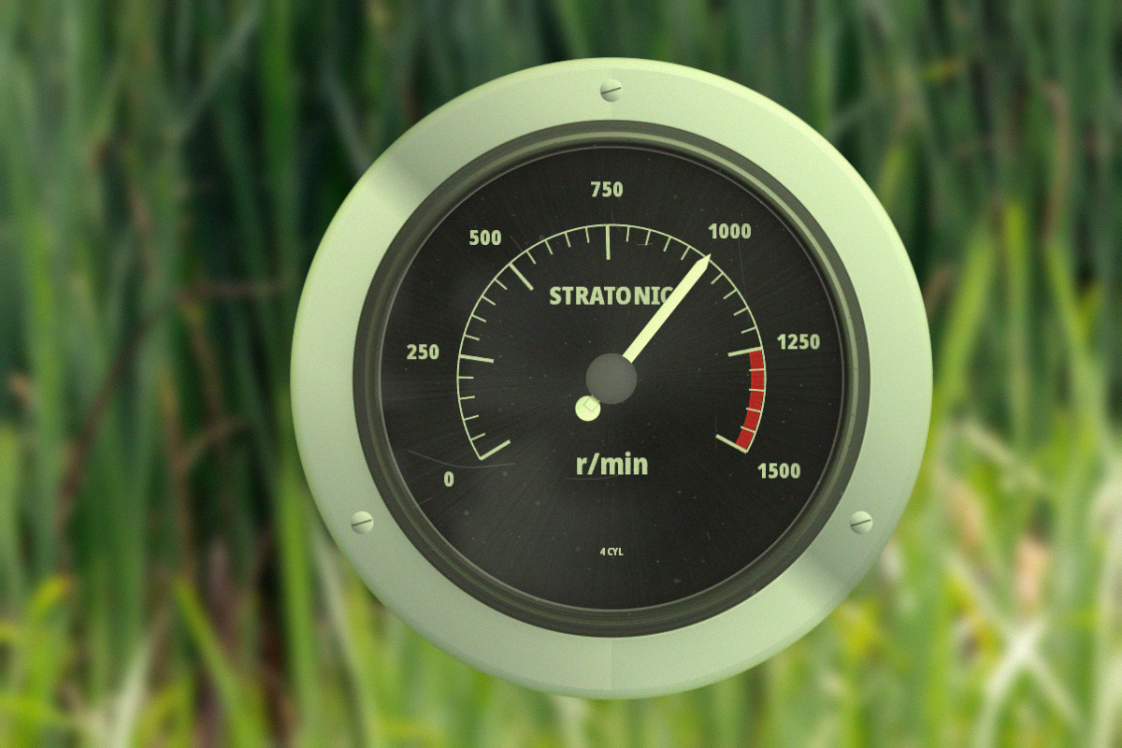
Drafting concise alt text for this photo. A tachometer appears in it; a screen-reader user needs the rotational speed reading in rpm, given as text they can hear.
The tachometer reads 1000 rpm
